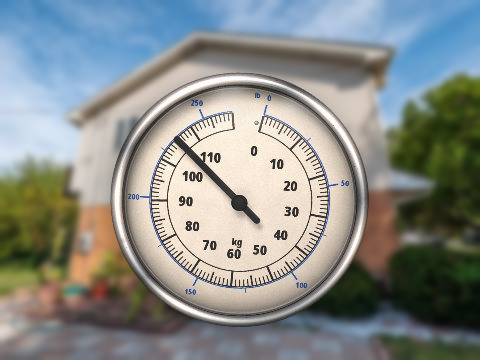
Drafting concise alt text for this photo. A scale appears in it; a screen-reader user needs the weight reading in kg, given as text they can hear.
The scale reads 106 kg
